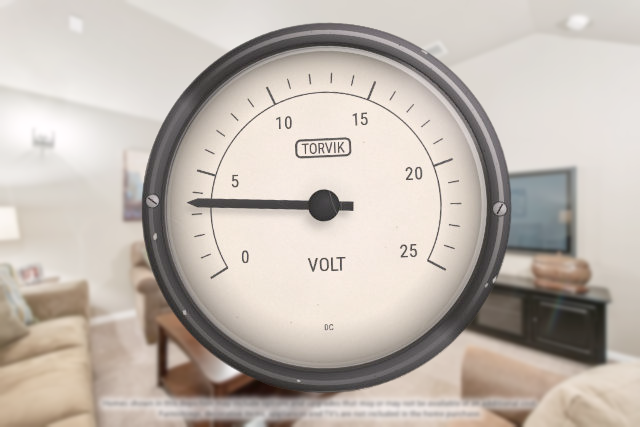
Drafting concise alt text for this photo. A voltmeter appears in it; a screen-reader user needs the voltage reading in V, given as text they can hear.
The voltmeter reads 3.5 V
